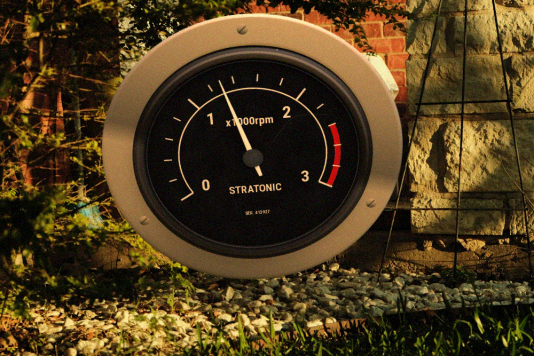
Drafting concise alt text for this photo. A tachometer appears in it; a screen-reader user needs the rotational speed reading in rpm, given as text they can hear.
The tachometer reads 1300 rpm
